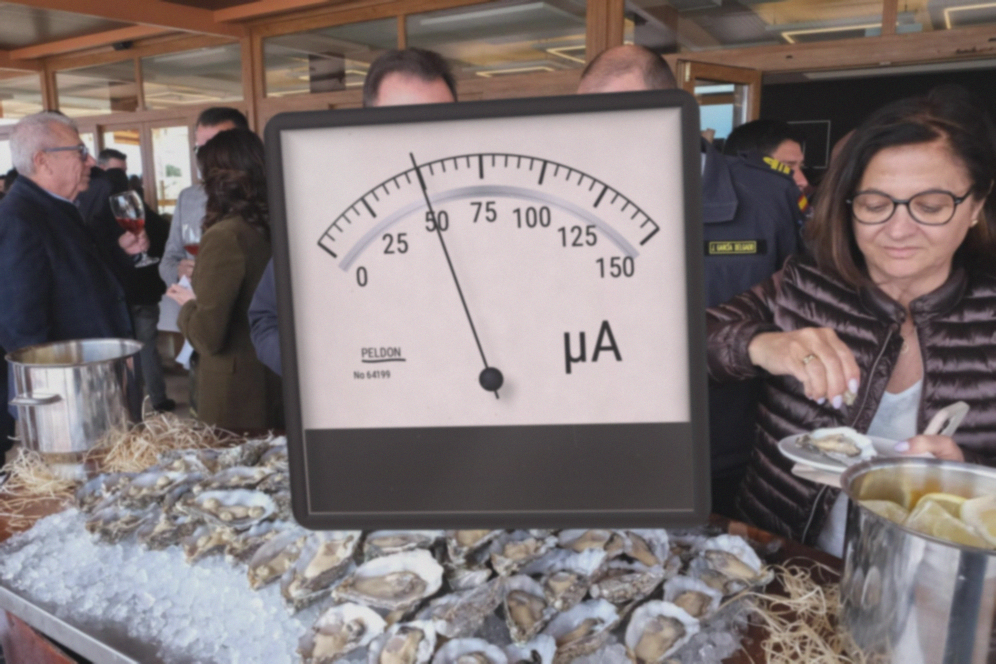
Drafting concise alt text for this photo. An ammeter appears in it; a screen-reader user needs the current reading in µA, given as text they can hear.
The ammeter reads 50 µA
